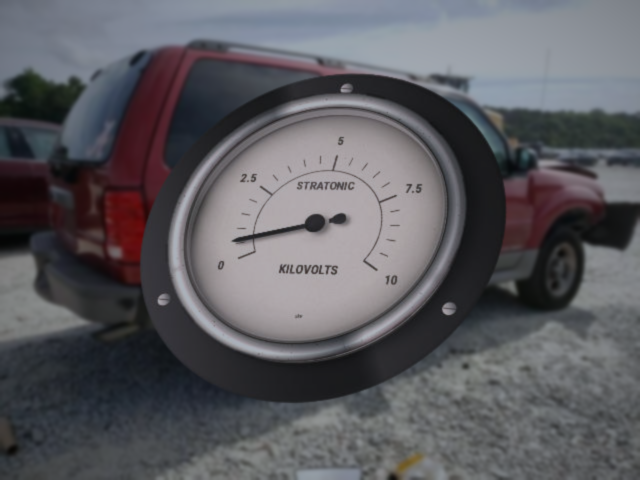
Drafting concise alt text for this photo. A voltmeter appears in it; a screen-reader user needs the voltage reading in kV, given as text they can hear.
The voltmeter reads 0.5 kV
